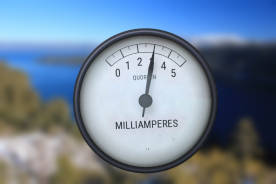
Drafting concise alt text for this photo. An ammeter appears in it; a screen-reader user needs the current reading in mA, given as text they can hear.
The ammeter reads 3 mA
